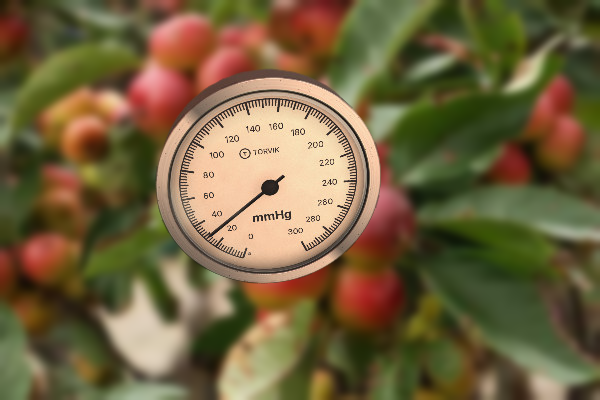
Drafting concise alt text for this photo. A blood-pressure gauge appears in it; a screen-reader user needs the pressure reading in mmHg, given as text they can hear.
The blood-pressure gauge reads 30 mmHg
